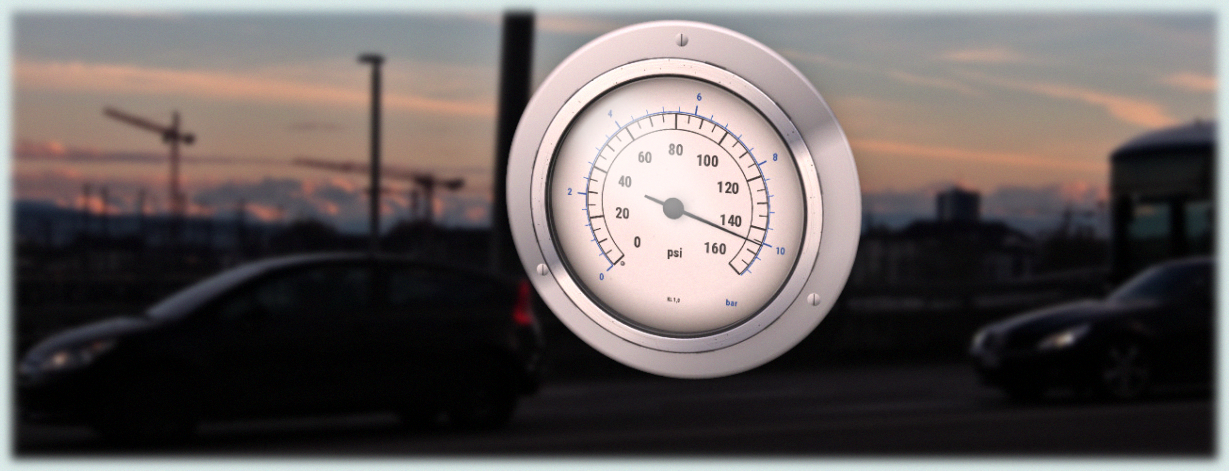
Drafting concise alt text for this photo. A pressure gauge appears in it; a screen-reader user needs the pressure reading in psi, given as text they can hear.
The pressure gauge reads 145 psi
